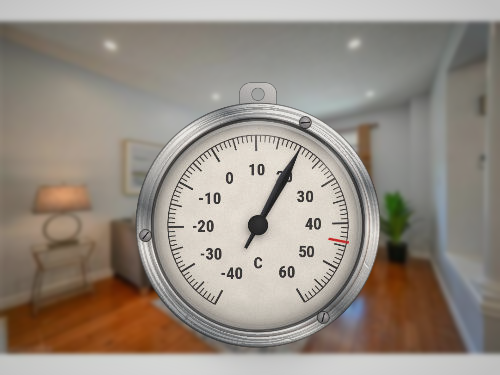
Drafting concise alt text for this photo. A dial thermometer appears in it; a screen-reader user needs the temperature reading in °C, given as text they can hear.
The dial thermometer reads 20 °C
